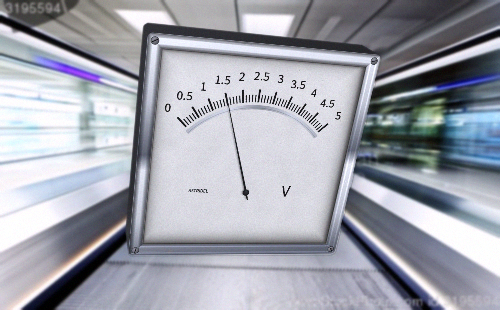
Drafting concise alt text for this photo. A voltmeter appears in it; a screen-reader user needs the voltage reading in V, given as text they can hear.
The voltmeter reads 1.5 V
